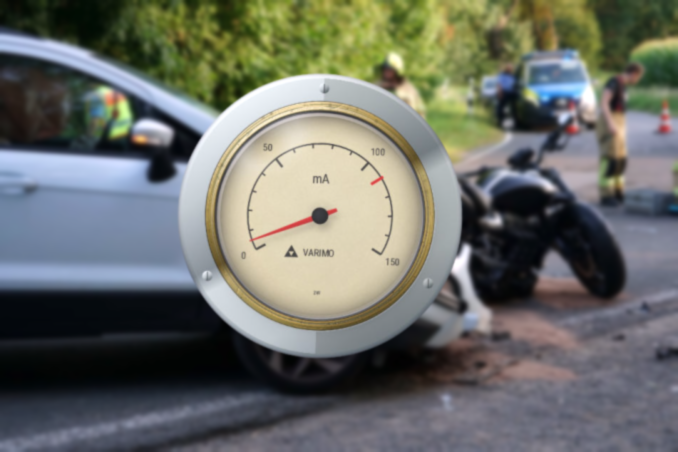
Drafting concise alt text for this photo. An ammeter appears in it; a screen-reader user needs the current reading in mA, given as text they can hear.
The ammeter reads 5 mA
